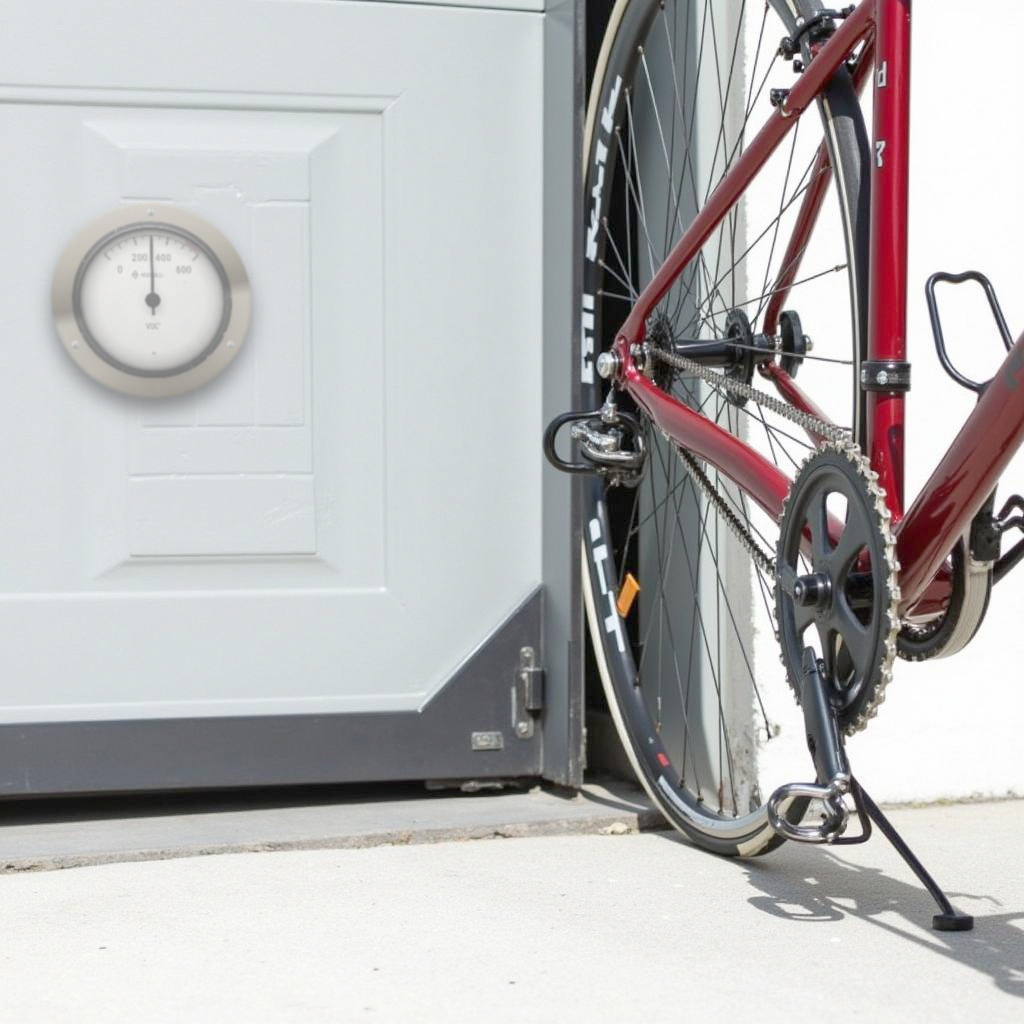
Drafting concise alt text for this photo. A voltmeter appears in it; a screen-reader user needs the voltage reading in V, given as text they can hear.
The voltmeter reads 300 V
